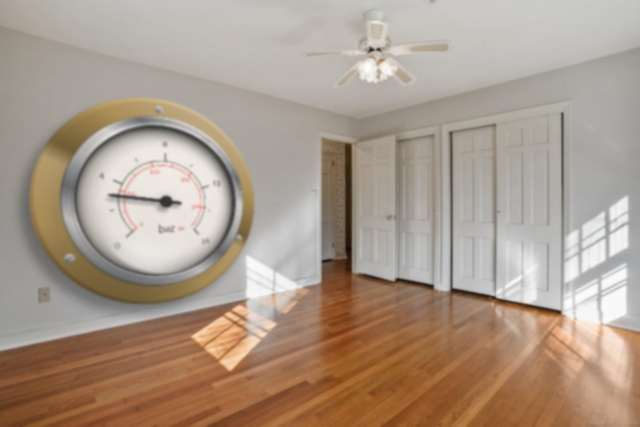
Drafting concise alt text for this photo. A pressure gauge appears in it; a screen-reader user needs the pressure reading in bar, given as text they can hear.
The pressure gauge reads 3 bar
